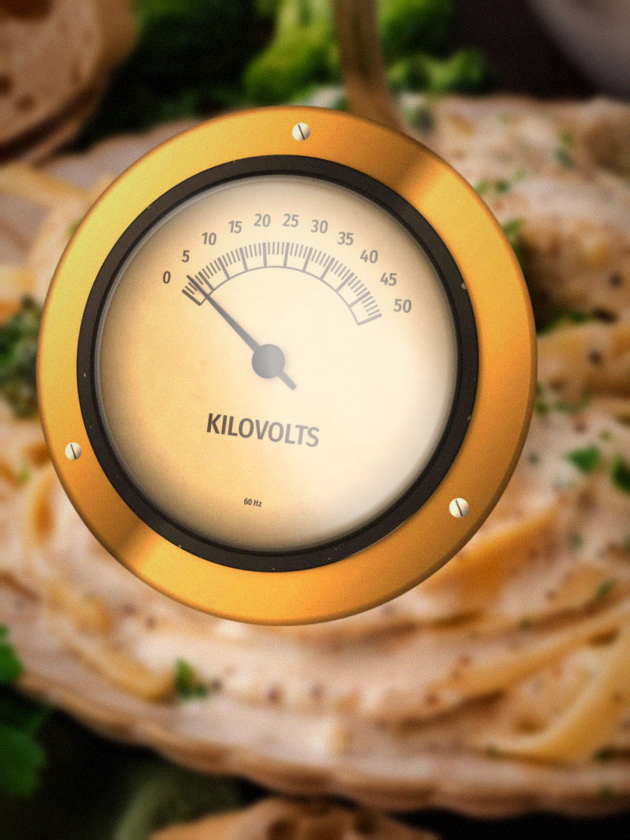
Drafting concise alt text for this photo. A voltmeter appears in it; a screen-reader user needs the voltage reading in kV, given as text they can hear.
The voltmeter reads 3 kV
